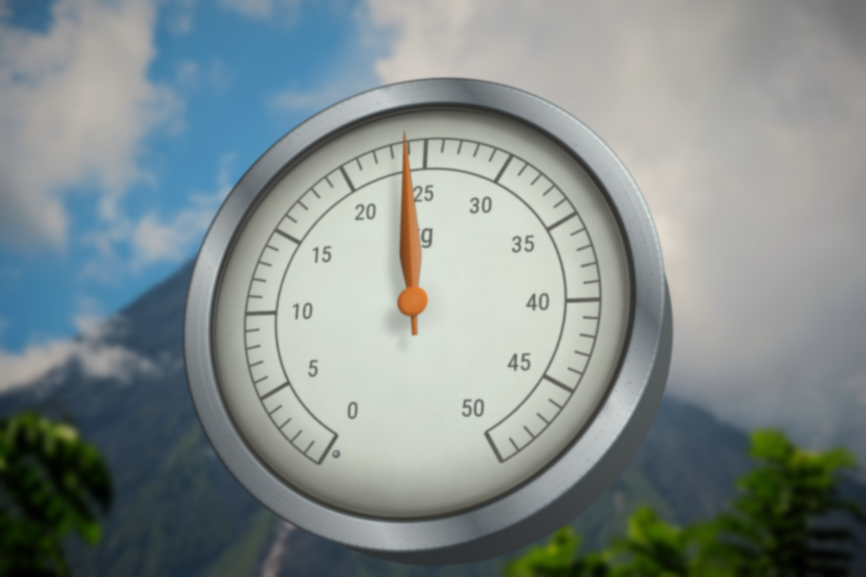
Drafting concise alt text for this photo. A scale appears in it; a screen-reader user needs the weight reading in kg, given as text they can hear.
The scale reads 24 kg
